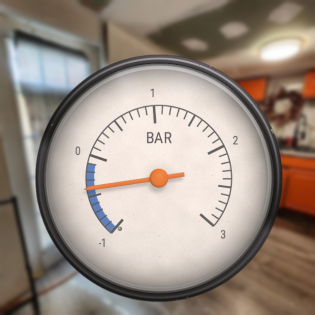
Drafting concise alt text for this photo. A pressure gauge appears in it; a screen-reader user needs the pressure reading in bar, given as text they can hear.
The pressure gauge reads -0.4 bar
